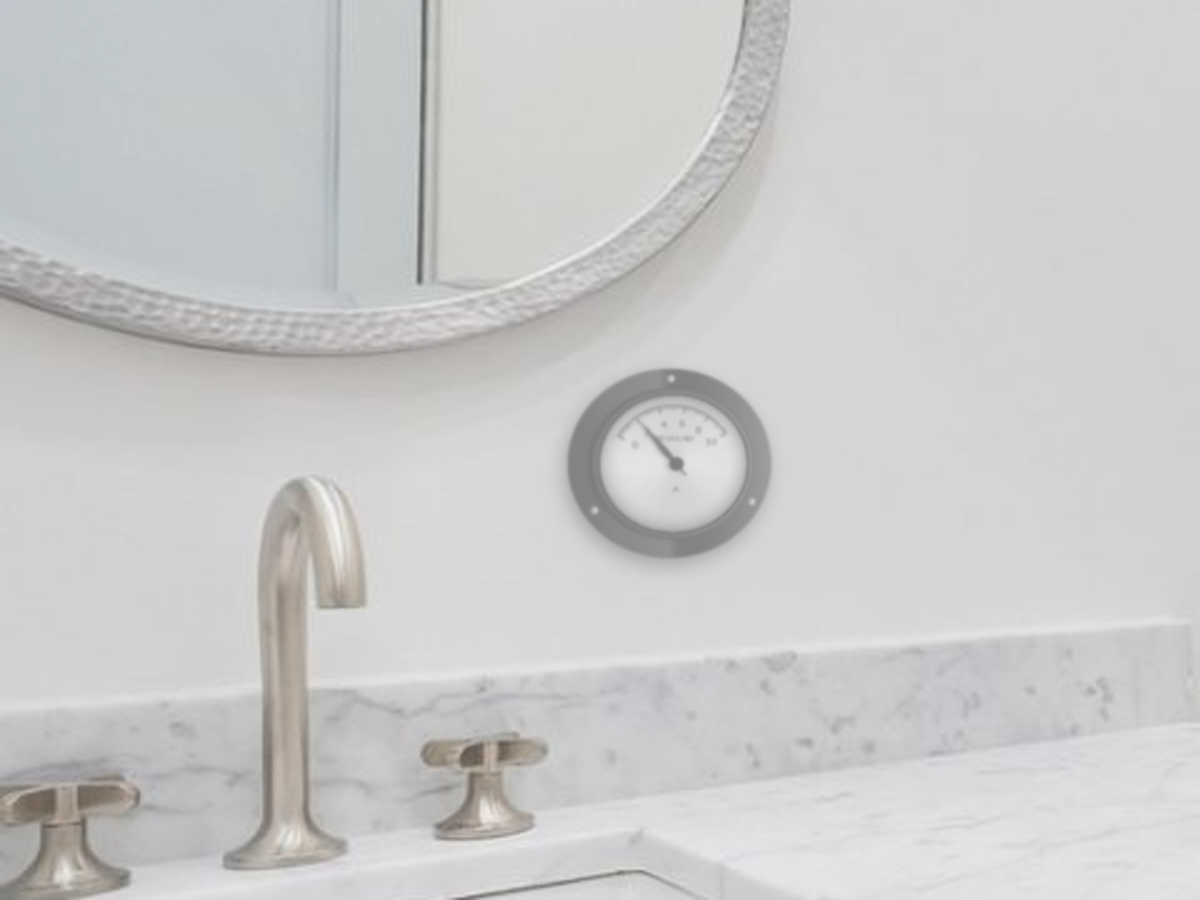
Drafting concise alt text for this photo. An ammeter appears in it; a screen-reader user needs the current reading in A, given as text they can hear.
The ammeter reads 2 A
